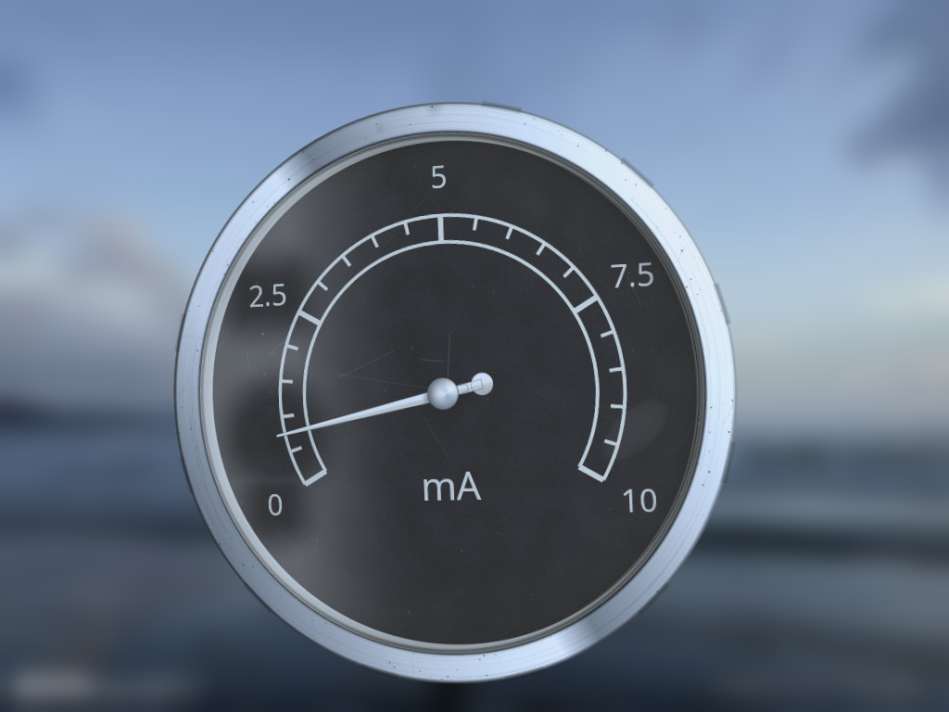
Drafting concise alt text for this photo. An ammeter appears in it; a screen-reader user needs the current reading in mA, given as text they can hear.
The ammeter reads 0.75 mA
